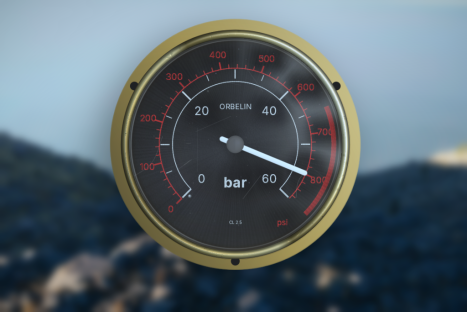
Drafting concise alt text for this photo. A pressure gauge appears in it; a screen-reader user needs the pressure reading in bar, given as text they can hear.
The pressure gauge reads 55 bar
